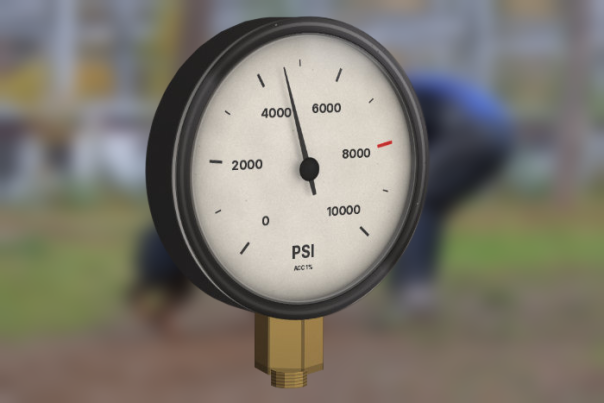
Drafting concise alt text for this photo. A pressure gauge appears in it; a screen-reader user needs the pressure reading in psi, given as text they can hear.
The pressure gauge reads 4500 psi
